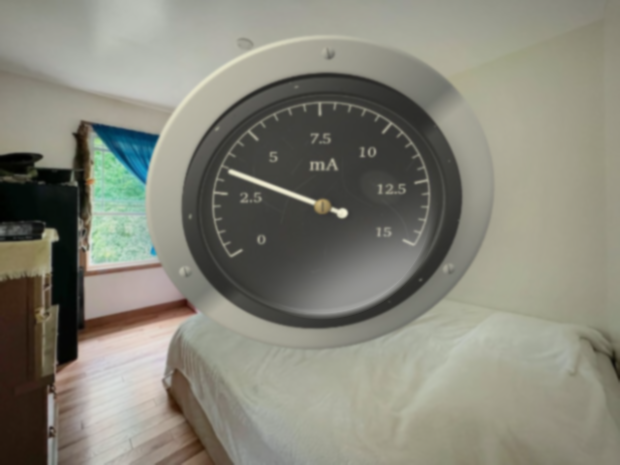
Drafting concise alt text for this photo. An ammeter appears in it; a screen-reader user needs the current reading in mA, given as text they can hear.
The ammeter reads 3.5 mA
